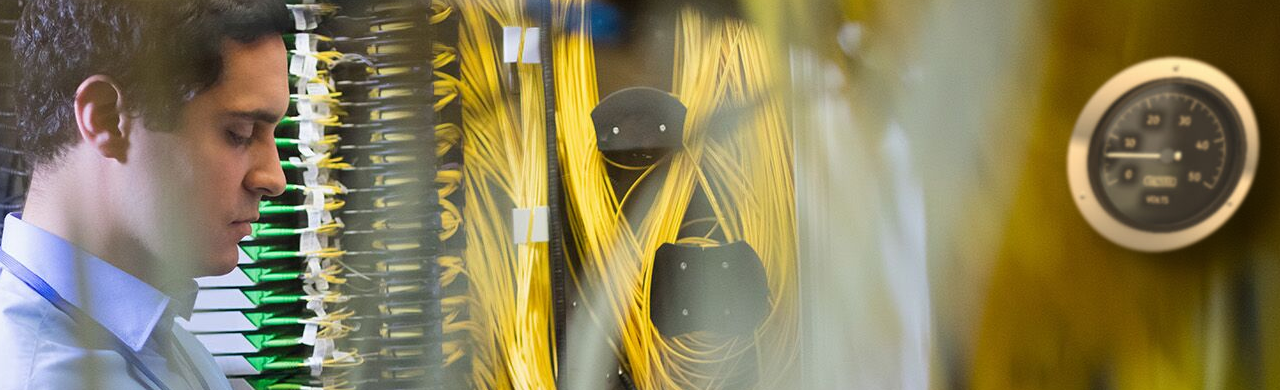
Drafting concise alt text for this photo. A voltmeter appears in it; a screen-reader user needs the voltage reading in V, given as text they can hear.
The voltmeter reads 6 V
